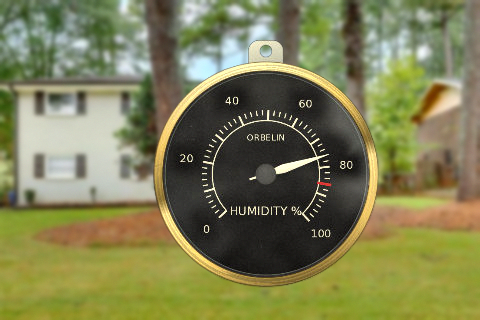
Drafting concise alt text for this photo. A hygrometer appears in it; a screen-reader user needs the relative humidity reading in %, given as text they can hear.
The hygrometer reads 76 %
